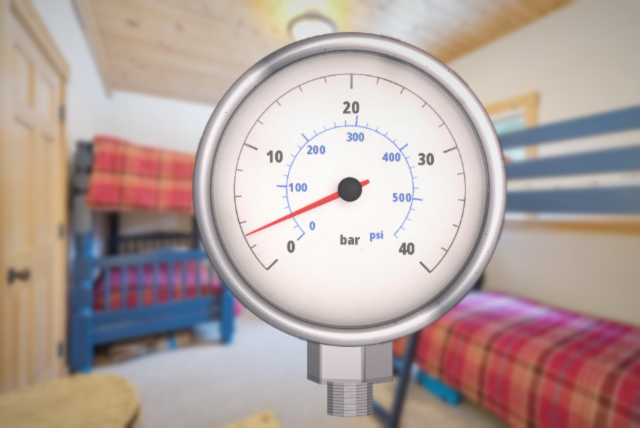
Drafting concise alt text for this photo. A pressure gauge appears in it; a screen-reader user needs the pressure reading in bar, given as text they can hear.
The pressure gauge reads 3 bar
